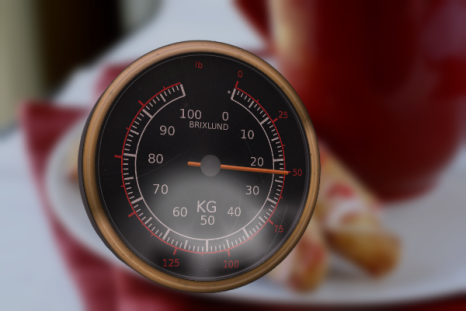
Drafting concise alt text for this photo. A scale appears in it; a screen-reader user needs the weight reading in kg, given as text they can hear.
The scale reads 23 kg
